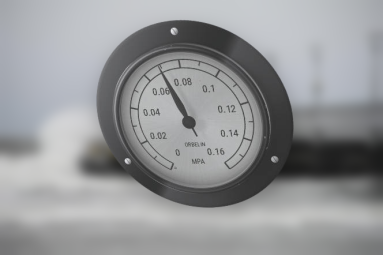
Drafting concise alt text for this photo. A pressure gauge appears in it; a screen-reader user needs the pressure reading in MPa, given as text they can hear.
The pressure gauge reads 0.07 MPa
